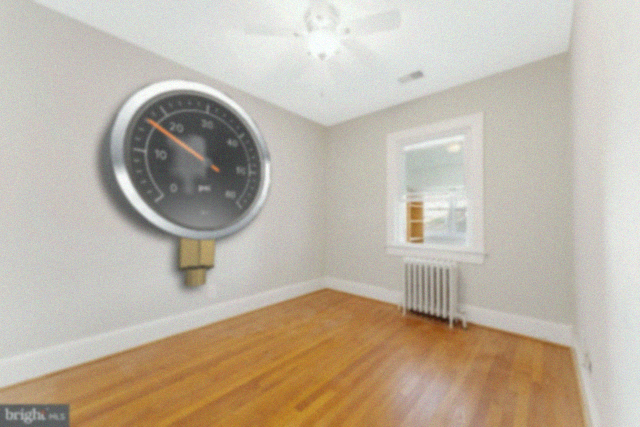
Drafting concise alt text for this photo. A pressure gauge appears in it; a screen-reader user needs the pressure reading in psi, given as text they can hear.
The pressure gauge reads 16 psi
